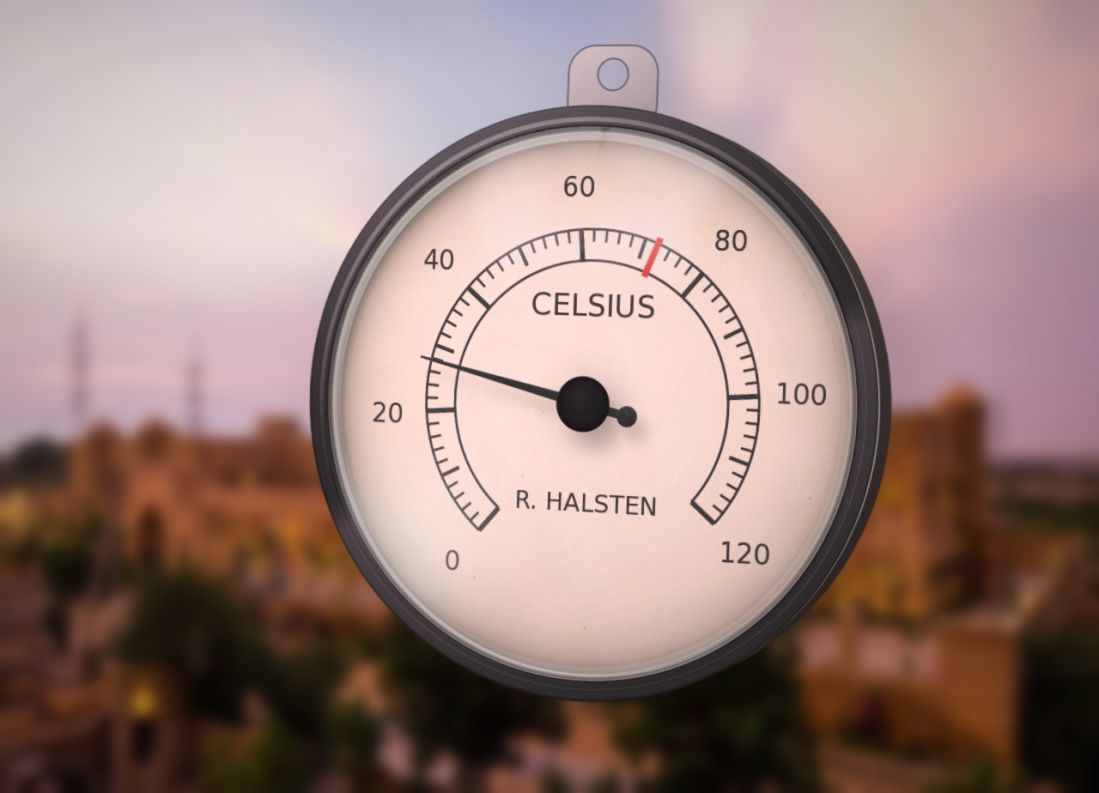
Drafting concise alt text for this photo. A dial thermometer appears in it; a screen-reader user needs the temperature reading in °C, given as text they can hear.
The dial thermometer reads 28 °C
